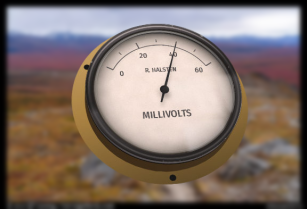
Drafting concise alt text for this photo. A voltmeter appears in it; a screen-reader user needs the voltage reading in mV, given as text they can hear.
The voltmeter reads 40 mV
